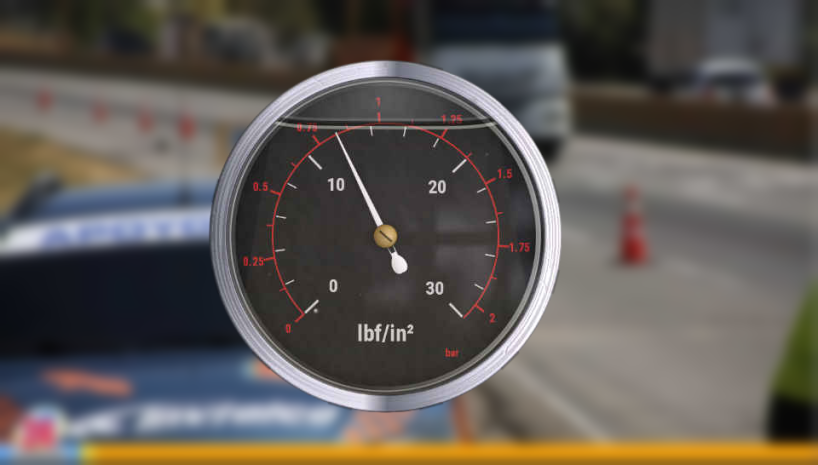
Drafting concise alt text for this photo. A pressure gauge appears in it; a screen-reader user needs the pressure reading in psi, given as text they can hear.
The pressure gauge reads 12 psi
